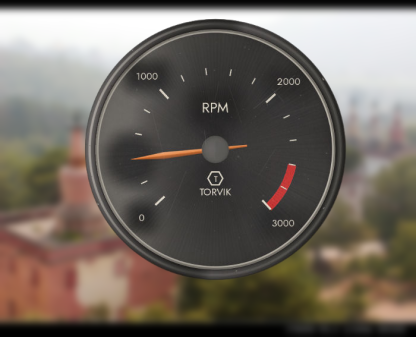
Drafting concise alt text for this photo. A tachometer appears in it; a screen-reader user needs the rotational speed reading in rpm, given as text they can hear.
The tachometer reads 400 rpm
